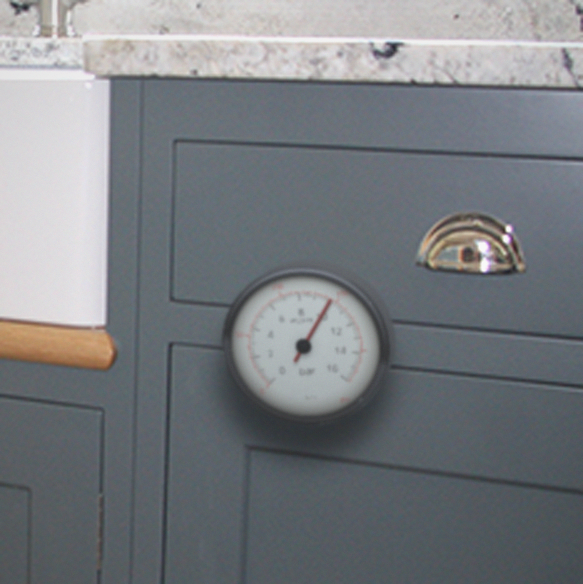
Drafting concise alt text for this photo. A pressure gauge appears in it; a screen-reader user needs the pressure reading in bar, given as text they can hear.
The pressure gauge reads 10 bar
